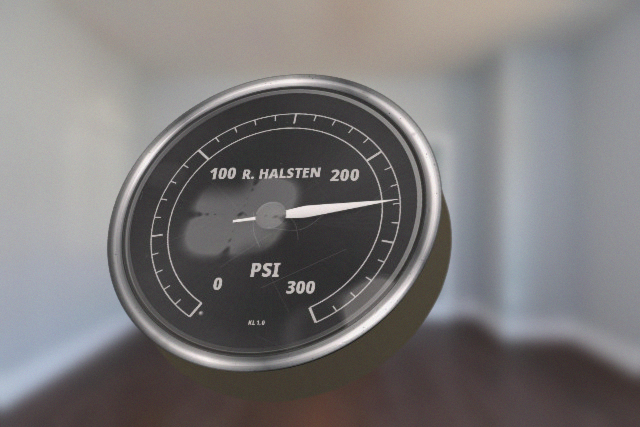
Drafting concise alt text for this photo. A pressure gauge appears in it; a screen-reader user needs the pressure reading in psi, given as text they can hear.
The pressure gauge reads 230 psi
